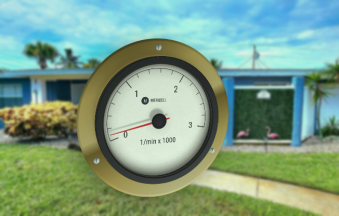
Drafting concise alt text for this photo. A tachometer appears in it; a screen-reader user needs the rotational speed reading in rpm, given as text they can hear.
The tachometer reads 100 rpm
